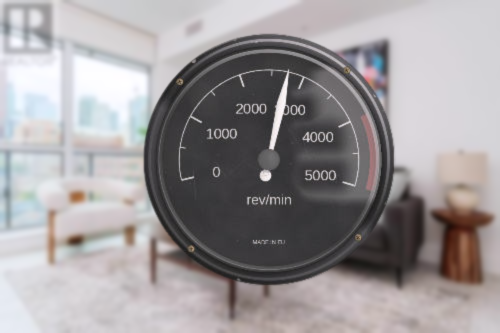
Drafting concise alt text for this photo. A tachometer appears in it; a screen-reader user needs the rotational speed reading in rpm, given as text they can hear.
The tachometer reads 2750 rpm
